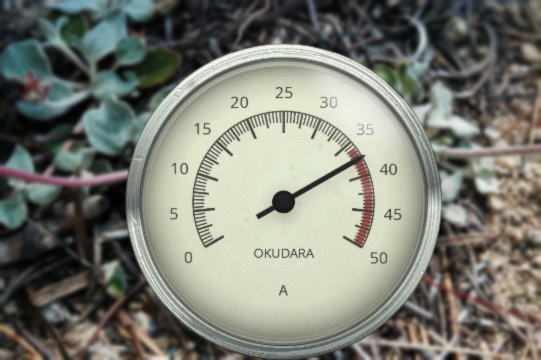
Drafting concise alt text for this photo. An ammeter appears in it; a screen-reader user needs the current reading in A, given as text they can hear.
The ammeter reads 37.5 A
